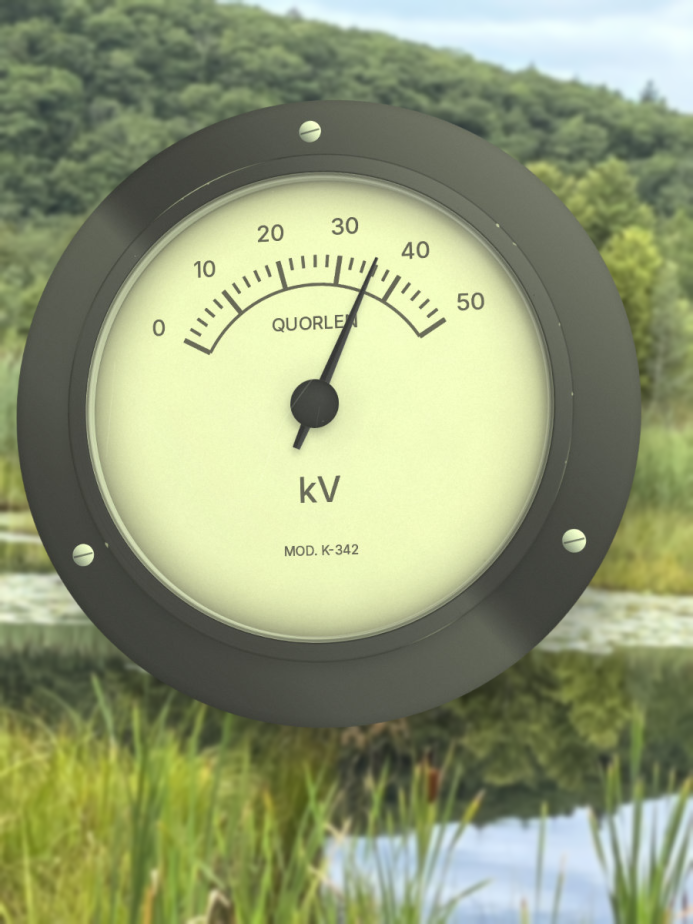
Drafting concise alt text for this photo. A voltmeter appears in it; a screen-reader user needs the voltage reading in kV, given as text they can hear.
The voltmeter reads 36 kV
